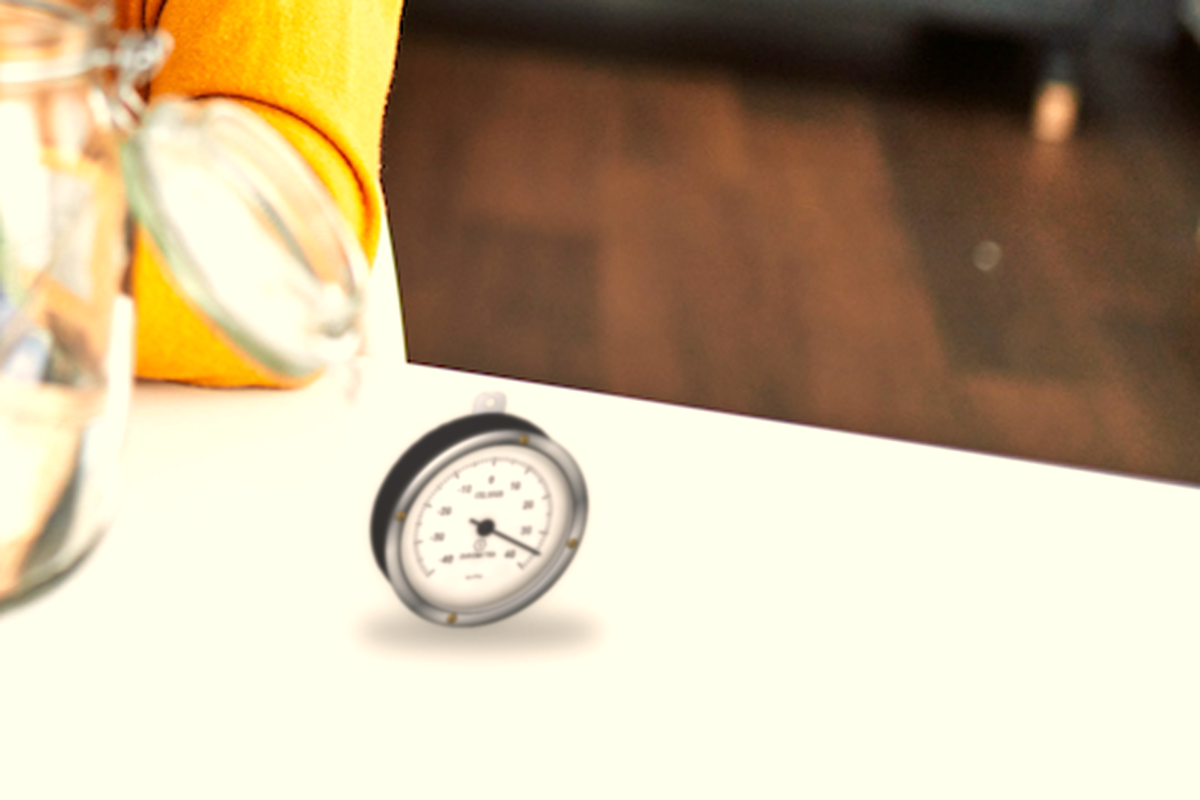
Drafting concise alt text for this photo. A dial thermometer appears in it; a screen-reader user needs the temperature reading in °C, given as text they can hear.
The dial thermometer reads 35 °C
